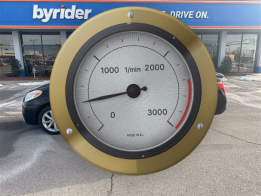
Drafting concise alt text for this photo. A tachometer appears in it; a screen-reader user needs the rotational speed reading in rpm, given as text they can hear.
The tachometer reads 400 rpm
